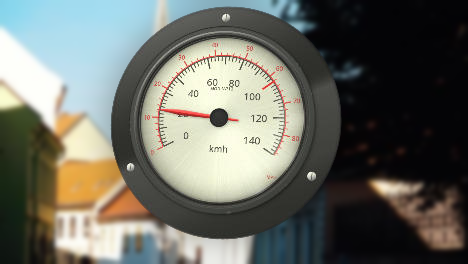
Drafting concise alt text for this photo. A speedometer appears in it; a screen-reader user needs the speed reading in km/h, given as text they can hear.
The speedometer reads 20 km/h
